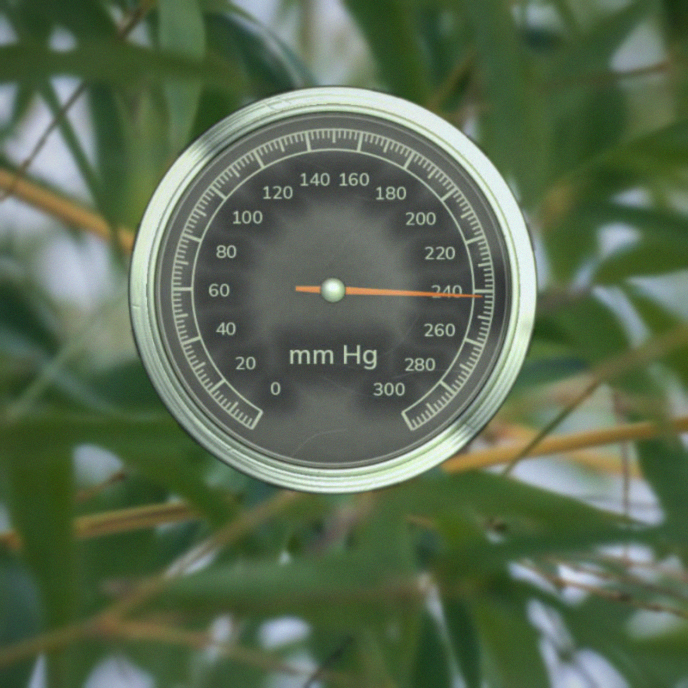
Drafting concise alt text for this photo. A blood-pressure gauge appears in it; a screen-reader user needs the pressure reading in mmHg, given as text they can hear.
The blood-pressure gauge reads 242 mmHg
